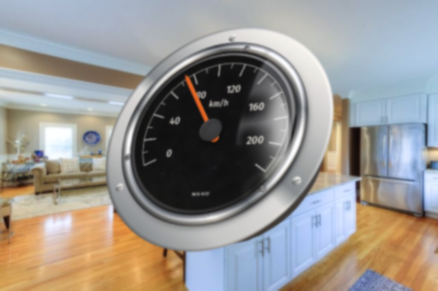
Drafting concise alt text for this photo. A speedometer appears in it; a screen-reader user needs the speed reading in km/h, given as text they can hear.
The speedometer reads 75 km/h
